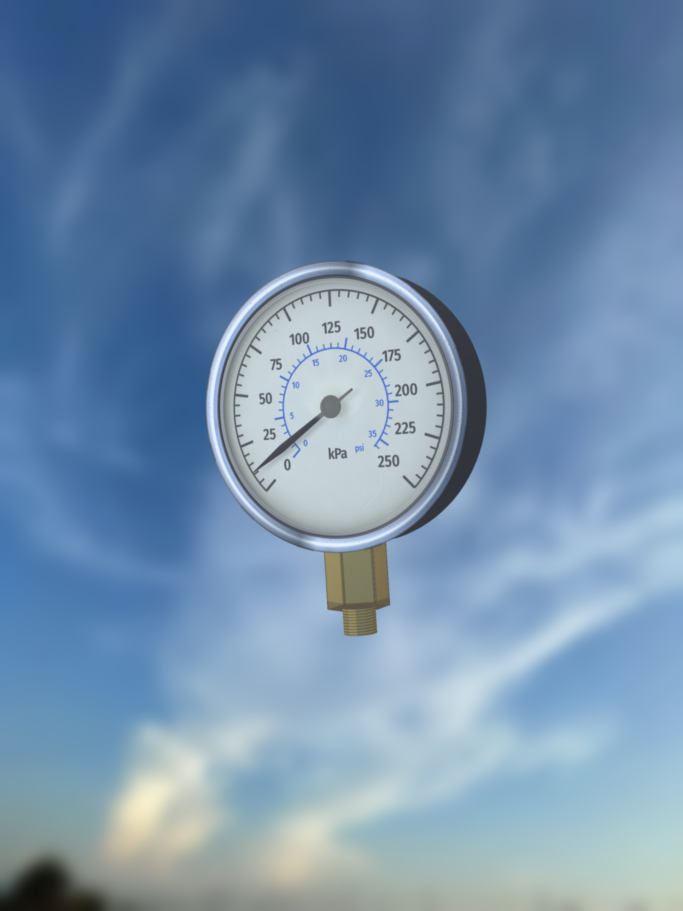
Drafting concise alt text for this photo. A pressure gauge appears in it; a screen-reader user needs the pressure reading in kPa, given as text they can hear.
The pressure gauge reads 10 kPa
